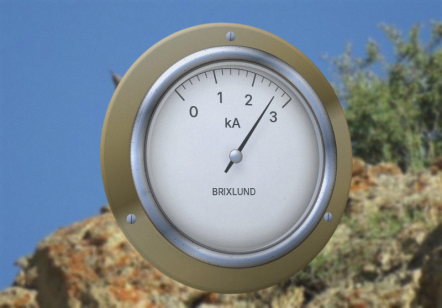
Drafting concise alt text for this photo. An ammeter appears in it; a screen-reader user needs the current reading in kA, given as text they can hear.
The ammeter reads 2.6 kA
